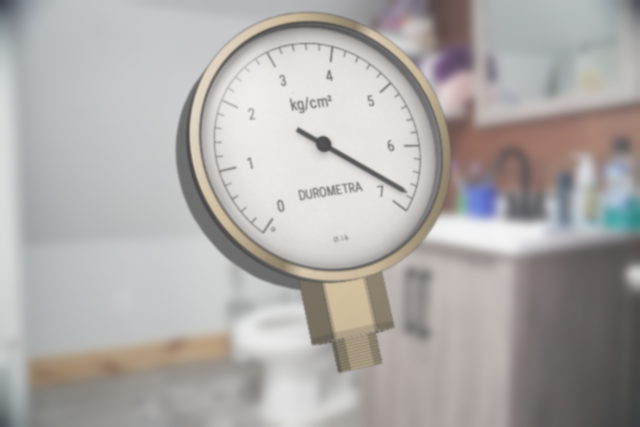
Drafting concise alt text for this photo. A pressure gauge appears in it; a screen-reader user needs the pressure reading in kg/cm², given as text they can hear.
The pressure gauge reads 6.8 kg/cm²
